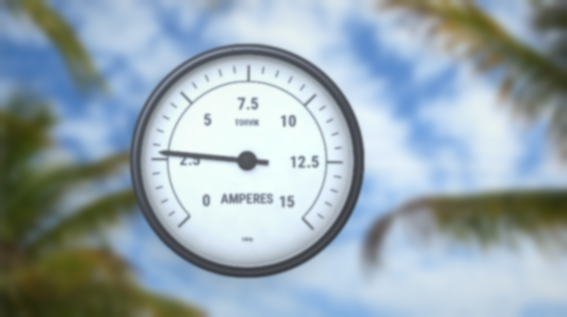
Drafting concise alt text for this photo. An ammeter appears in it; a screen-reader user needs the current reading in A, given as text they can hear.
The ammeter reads 2.75 A
